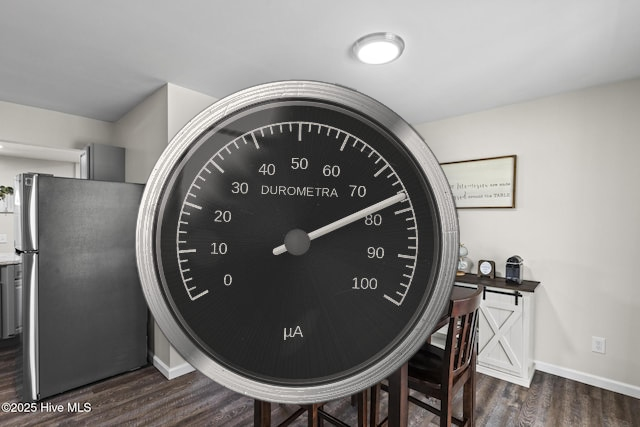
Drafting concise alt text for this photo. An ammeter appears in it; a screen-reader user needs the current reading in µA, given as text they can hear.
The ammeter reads 77 µA
